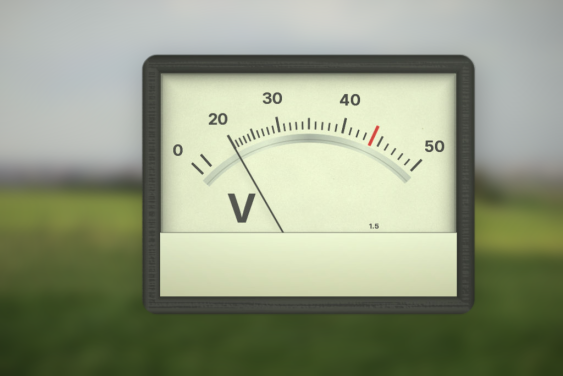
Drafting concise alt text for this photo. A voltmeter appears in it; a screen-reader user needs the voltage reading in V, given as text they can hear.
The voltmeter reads 20 V
